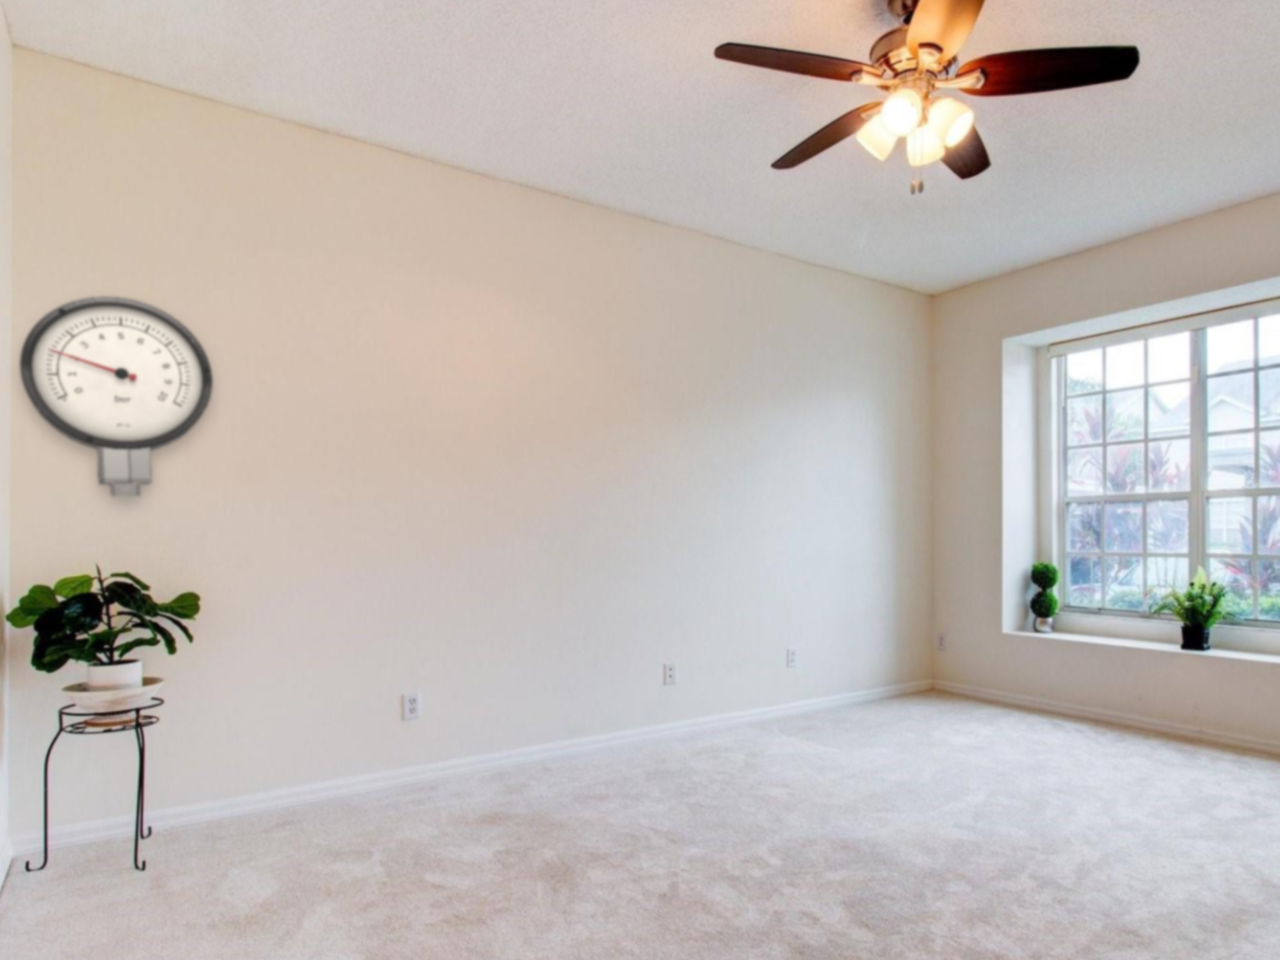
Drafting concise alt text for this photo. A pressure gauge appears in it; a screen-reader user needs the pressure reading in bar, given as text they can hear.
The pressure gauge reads 2 bar
